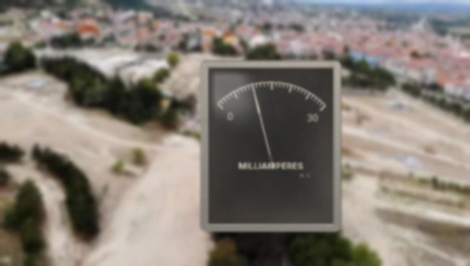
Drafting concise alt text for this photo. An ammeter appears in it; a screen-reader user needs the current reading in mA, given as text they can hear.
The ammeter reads 10 mA
